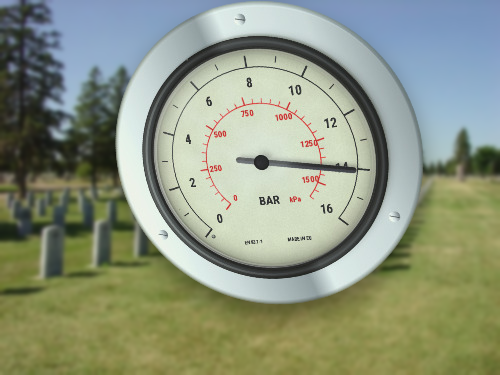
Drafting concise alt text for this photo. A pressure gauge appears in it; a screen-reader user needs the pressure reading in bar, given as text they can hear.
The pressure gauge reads 14 bar
